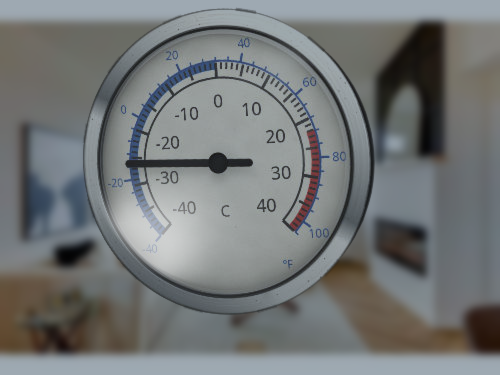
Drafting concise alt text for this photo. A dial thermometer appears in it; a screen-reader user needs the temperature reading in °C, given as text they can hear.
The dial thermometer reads -26 °C
